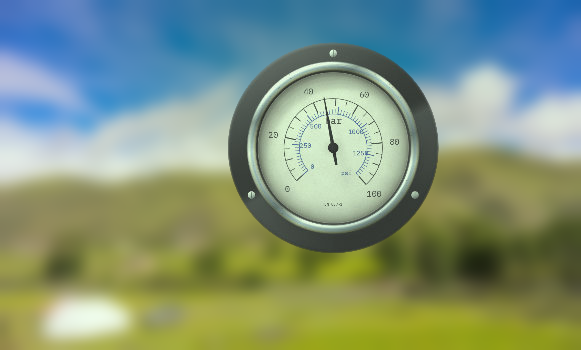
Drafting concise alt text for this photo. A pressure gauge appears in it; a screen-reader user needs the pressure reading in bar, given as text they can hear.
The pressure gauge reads 45 bar
